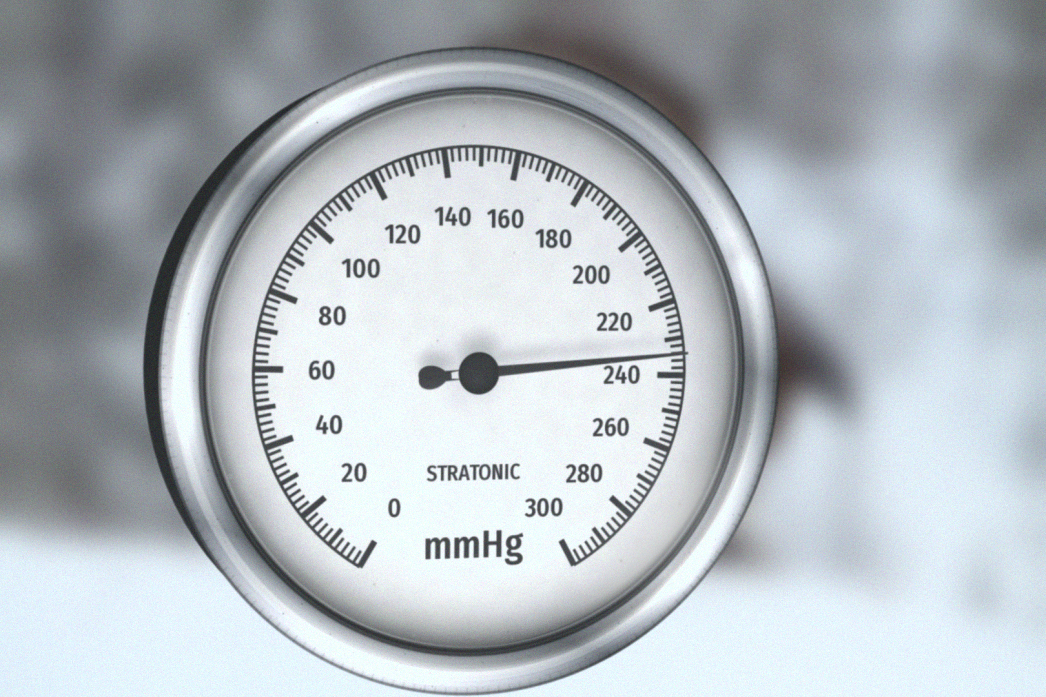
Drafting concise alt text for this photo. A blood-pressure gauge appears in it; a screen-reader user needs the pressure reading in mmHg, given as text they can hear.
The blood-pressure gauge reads 234 mmHg
